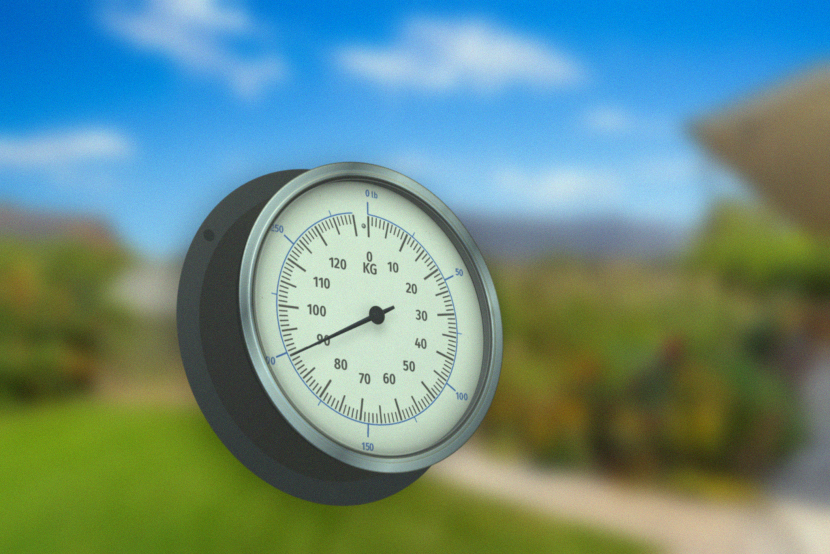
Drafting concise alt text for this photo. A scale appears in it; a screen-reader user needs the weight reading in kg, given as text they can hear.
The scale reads 90 kg
